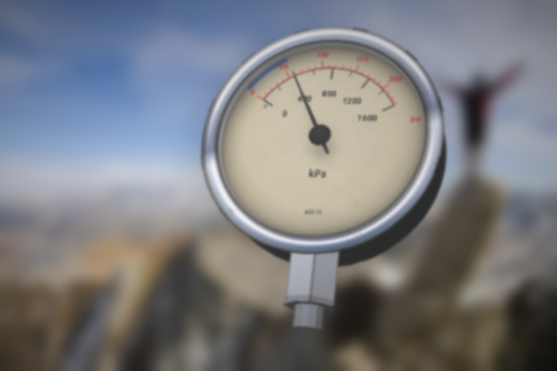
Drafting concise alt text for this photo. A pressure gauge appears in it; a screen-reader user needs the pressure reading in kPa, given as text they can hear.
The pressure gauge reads 400 kPa
